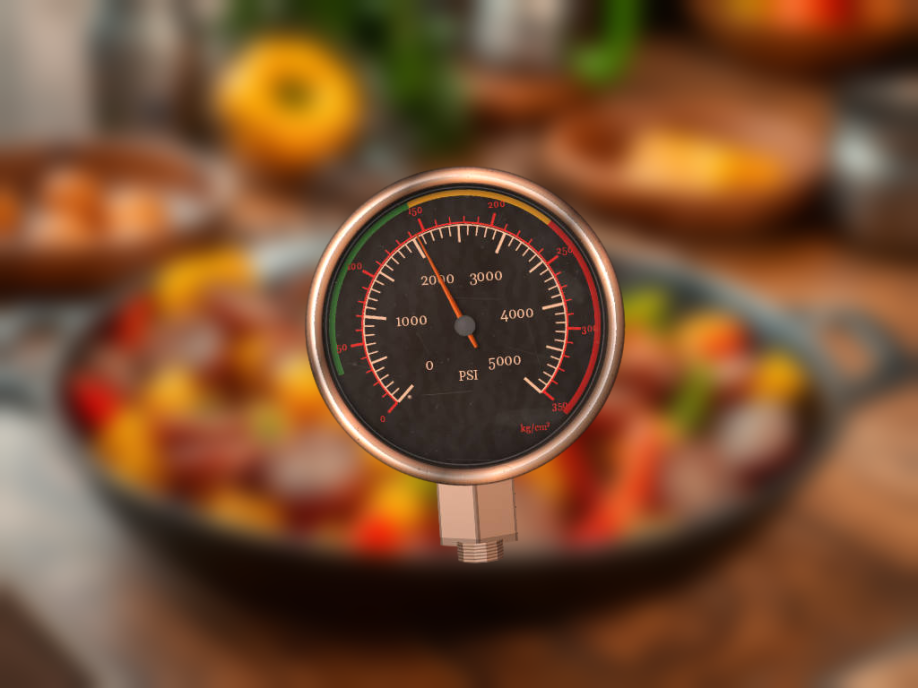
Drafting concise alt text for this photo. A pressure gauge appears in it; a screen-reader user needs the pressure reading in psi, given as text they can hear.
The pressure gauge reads 2050 psi
